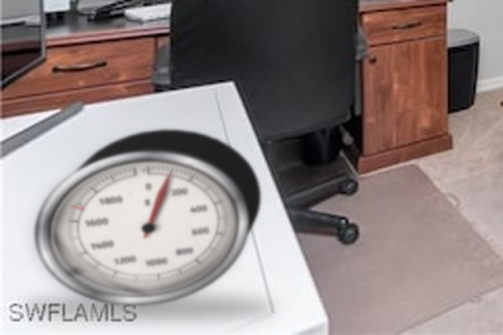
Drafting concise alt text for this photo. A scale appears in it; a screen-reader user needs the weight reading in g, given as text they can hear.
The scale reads 100 g
